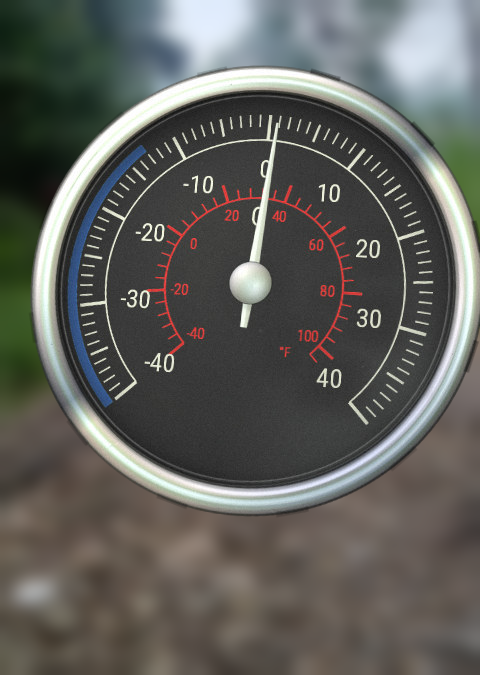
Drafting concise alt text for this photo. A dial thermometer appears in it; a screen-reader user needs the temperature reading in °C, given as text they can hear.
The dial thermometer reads 1 °C
